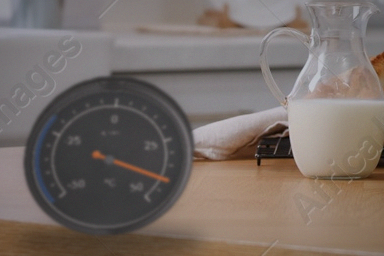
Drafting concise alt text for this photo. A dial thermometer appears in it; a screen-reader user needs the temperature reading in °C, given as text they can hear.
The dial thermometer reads 40 °C
